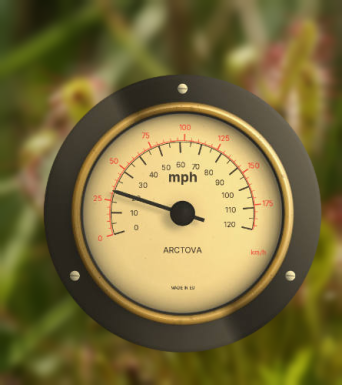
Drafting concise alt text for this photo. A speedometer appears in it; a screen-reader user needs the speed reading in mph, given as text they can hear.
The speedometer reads 20 mph
